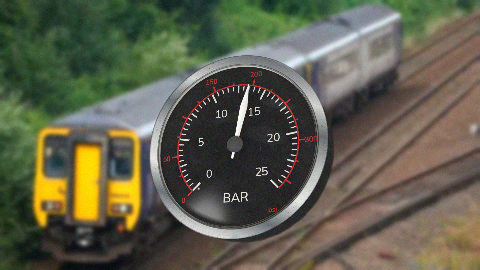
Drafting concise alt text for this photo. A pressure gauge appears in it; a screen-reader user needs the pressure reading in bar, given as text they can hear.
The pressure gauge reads 13.5 bar
